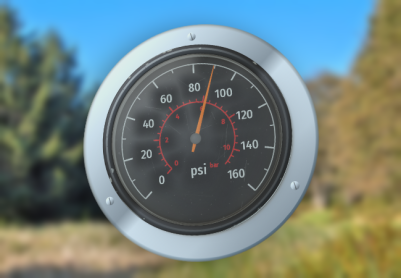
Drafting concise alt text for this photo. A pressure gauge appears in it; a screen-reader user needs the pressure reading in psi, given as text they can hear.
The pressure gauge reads 90 psi
